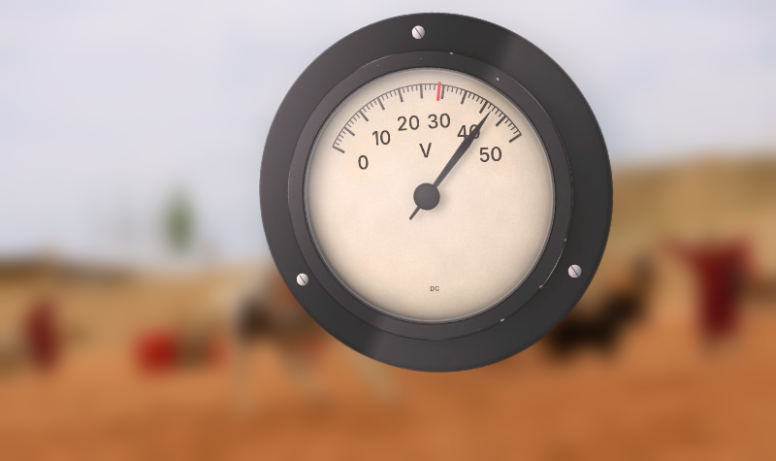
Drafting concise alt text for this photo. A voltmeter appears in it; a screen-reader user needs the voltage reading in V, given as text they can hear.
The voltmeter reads 42 V
